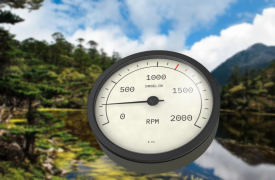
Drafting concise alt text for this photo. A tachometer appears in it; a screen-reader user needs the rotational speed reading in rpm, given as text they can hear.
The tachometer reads 200 rpm
